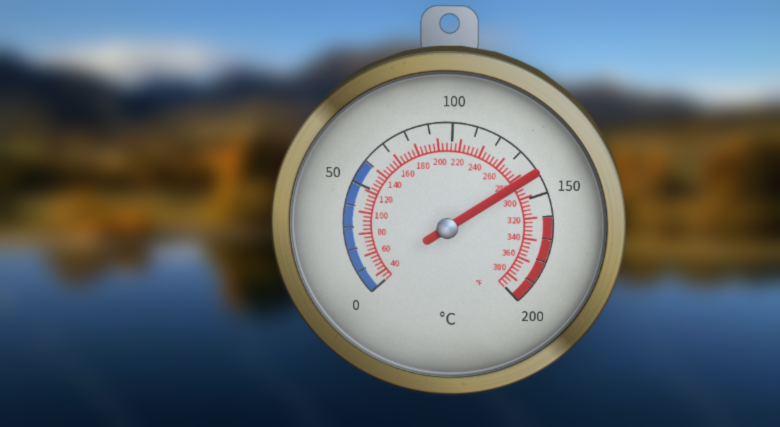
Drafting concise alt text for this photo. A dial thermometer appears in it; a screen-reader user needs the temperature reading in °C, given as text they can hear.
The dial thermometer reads 140 °C
